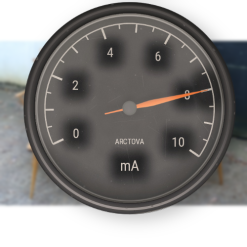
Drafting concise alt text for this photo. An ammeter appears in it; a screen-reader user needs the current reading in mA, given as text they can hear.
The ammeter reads 8 mA
